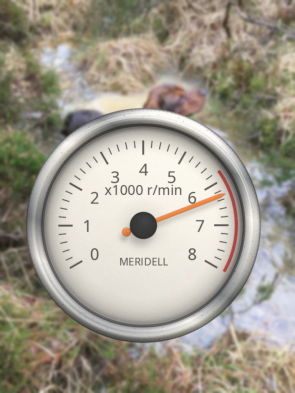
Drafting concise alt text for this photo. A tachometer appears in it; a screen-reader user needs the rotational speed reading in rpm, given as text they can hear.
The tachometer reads 6300 rpm
